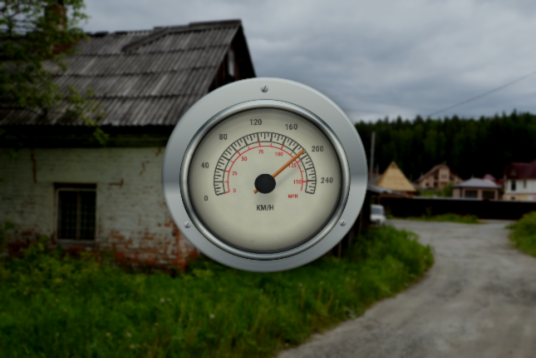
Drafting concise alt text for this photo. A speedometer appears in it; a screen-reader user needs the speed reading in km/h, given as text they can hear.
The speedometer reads 190 km/h
